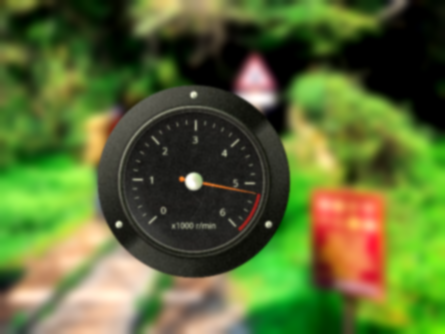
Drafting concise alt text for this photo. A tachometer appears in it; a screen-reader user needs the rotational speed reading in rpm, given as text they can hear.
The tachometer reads 5200 rpm
